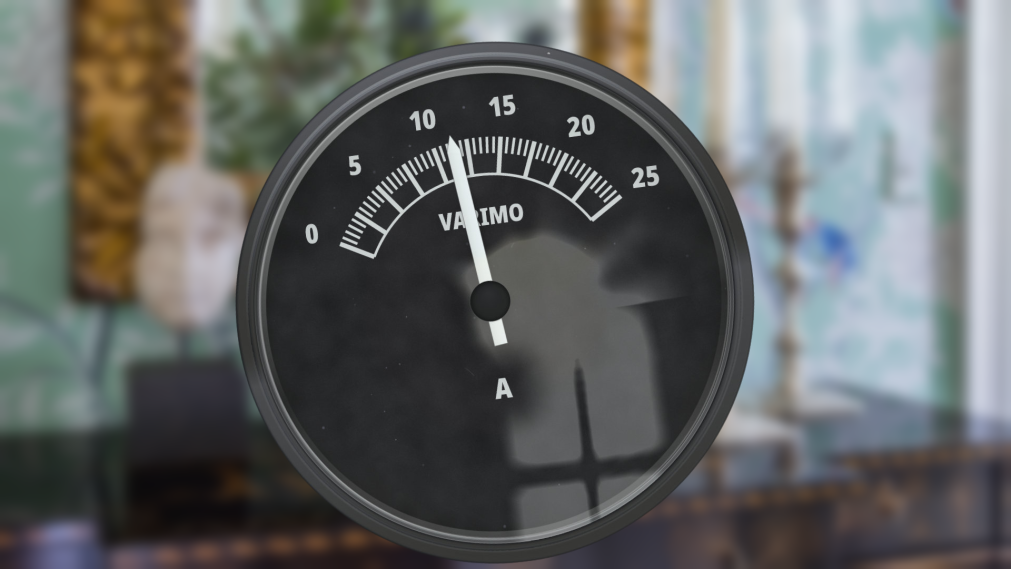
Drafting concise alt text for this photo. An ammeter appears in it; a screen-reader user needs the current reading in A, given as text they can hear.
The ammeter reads 11.5 A
